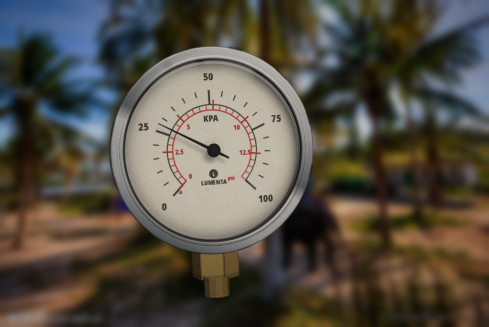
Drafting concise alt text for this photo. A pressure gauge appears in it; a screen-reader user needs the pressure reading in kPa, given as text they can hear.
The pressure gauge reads 27.5 kPa
